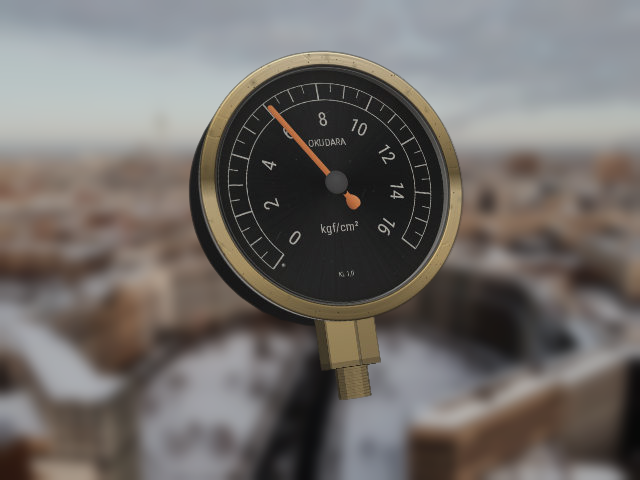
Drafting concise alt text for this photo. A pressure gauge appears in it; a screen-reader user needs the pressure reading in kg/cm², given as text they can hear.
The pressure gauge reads 6 kg/cm²
